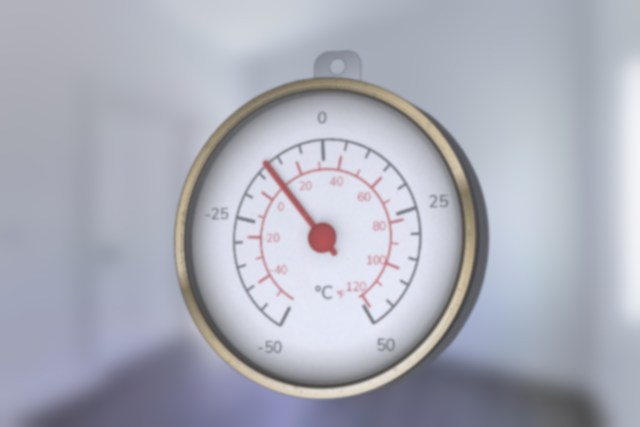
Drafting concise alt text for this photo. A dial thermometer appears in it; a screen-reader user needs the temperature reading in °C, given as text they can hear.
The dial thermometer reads -12.5 °C
